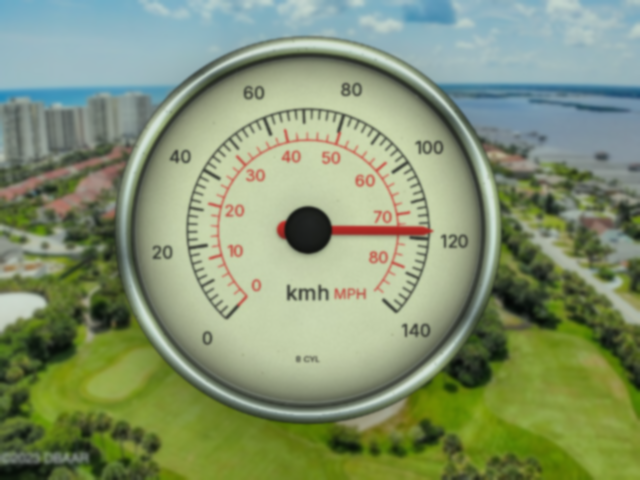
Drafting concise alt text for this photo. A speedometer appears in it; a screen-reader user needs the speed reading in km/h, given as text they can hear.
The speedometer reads 118 km/h
